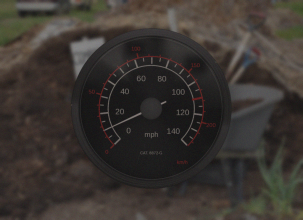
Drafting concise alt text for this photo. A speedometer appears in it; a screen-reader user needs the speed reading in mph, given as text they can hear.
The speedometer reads 10 mph
